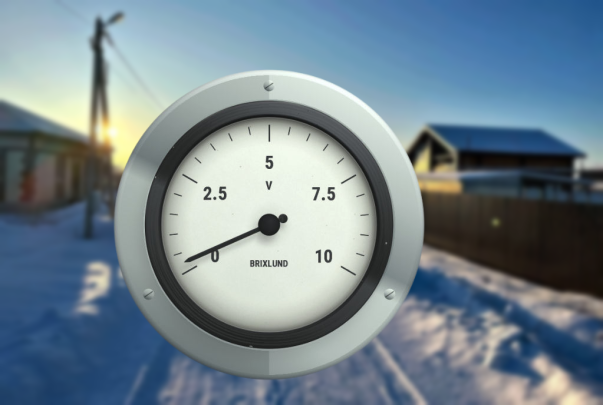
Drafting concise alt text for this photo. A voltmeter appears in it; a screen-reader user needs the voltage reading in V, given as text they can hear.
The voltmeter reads 0.25 V
